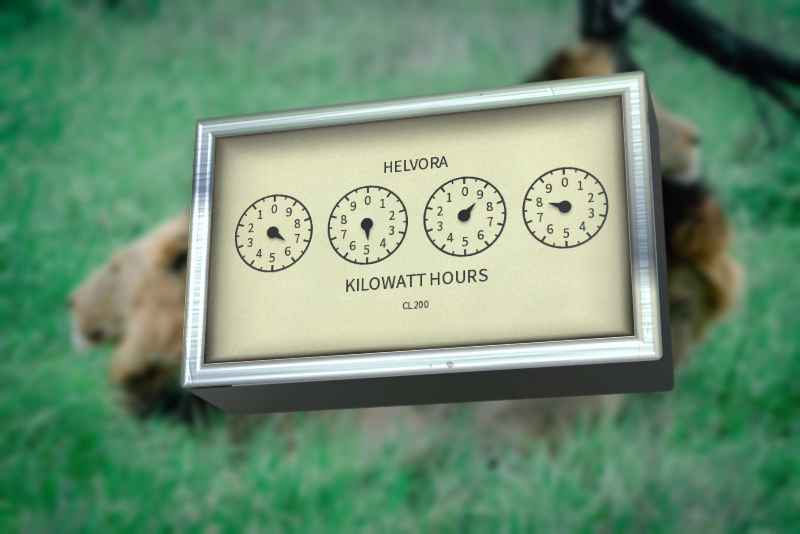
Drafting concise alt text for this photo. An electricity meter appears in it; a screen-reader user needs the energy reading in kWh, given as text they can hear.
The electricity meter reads 6488 kWh
